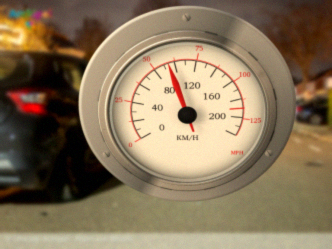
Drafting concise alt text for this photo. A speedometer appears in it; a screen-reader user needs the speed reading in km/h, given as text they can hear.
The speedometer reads 95 km/h
